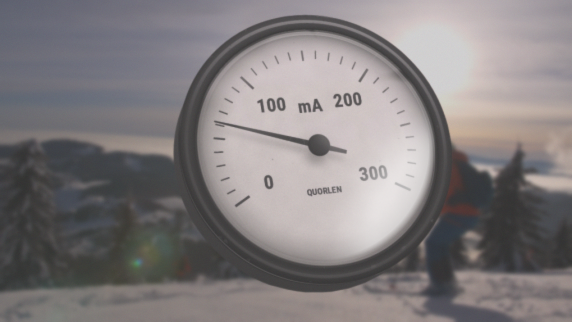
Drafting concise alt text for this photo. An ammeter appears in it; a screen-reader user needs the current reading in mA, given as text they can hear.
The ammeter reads 60 mA
